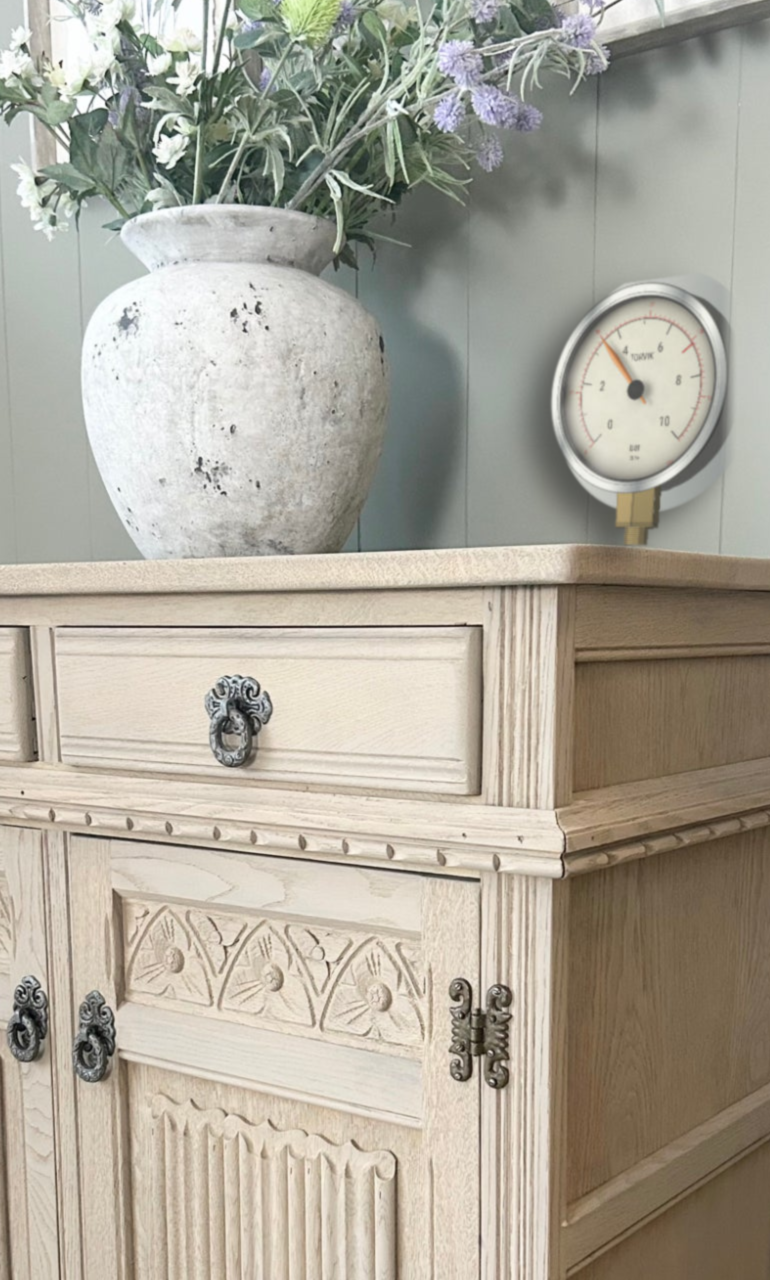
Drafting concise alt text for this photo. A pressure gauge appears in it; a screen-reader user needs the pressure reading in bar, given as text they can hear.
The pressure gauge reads 3.5 bar
